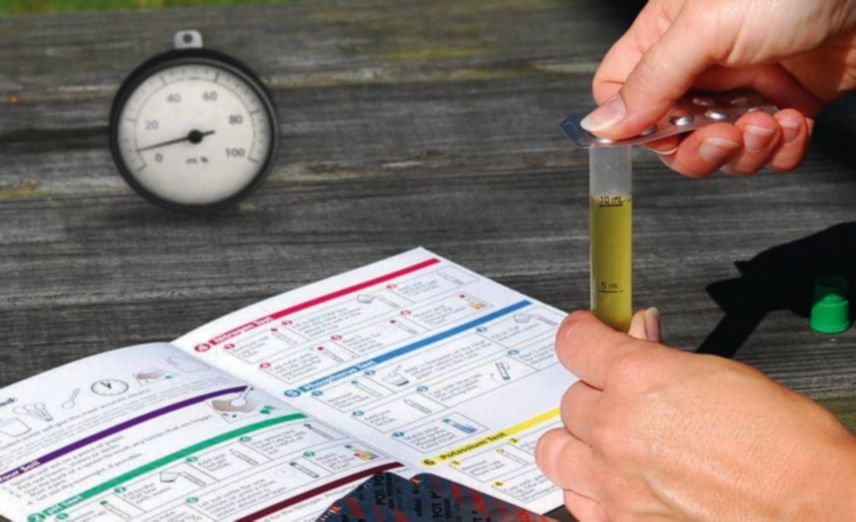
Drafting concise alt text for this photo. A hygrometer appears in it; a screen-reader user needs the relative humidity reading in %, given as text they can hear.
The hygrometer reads 8 %
